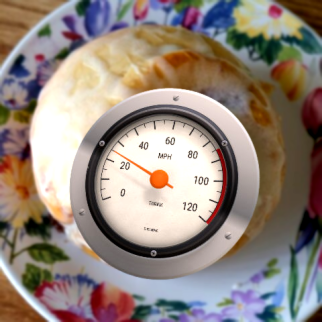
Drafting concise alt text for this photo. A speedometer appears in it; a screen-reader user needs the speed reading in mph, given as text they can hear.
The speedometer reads 25 mph
